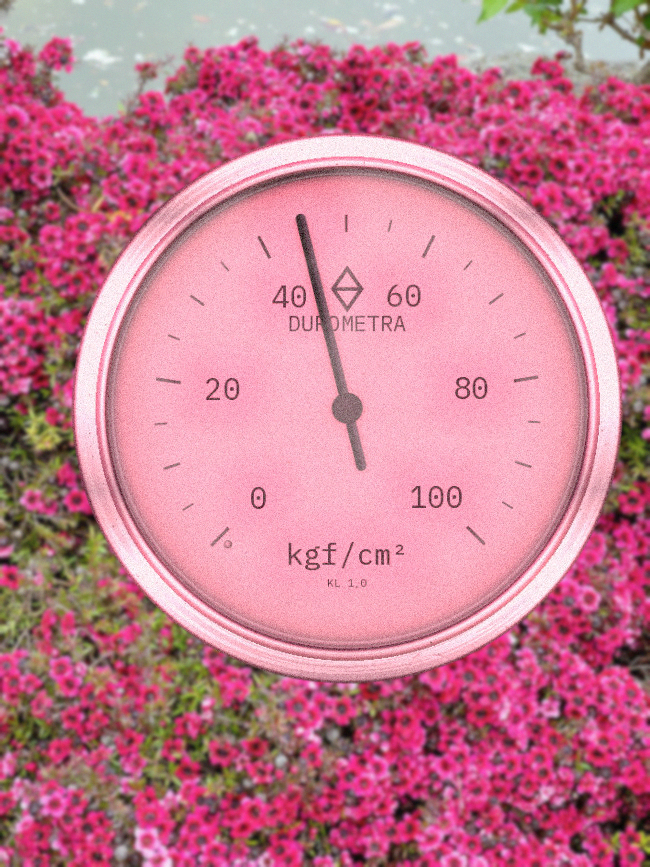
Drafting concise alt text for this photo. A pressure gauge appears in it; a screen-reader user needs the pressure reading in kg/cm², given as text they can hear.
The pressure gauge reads 45 kg/cm²
